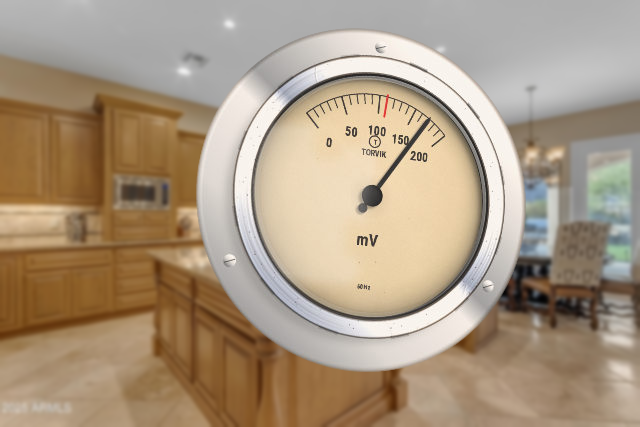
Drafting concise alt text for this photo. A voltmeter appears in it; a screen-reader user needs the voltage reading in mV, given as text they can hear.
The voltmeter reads 170 mV
